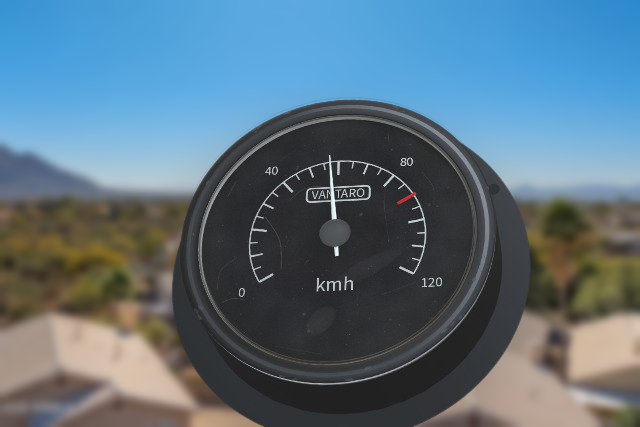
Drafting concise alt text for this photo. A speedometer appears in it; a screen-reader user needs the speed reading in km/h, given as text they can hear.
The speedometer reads 57.5 km/h
